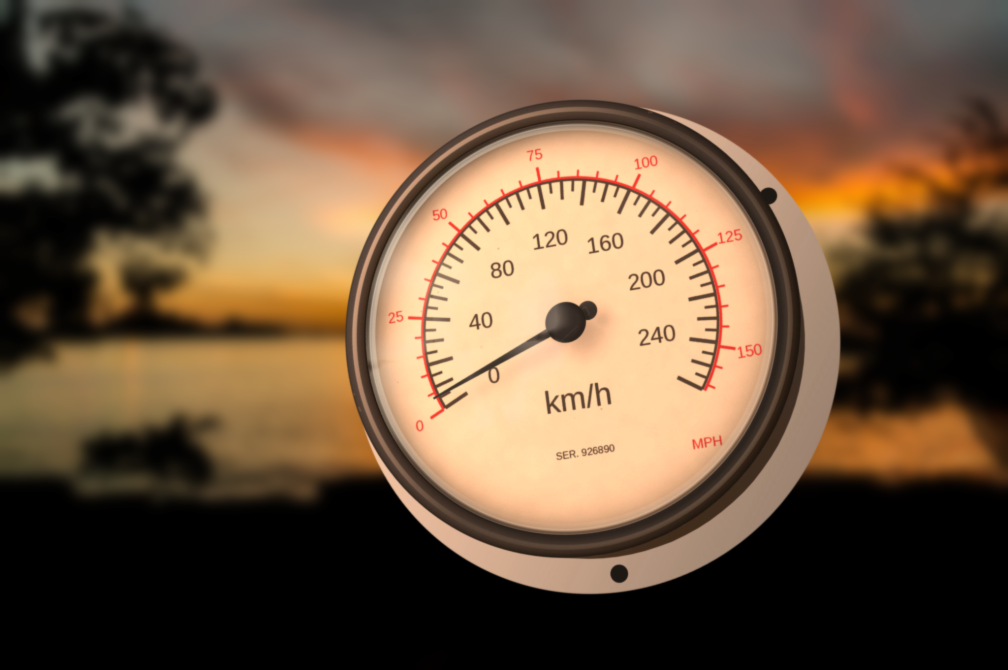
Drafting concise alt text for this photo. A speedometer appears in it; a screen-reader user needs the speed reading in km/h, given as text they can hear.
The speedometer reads 5 km/h
